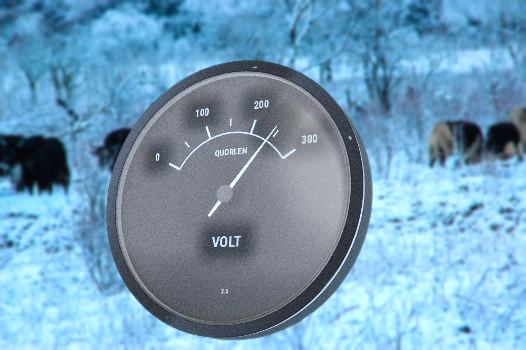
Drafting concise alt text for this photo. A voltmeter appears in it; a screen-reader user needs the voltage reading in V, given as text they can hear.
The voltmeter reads 250 V
